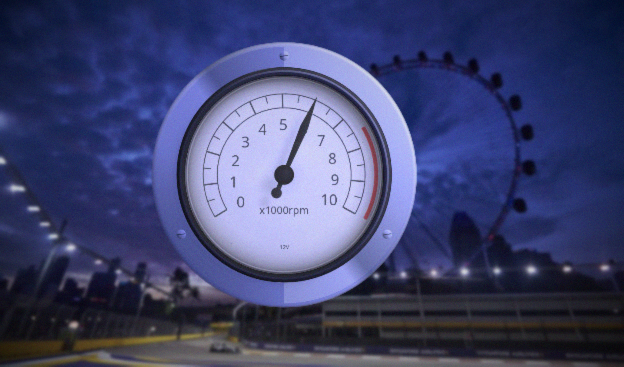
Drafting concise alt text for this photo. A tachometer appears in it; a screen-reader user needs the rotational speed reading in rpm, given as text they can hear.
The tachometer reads 6000 rpm
